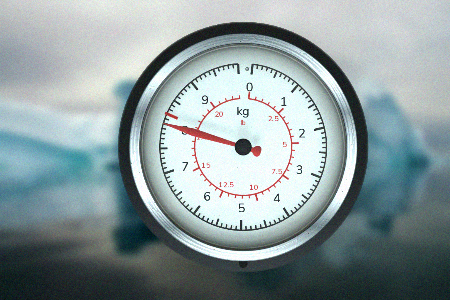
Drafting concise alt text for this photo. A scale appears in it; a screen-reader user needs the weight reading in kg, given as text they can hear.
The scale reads 8 kg
